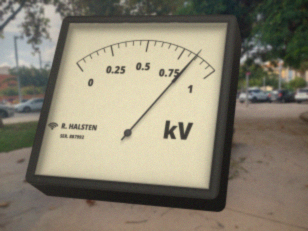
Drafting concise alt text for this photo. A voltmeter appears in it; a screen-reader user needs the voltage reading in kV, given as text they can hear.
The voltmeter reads 0.85 kV
